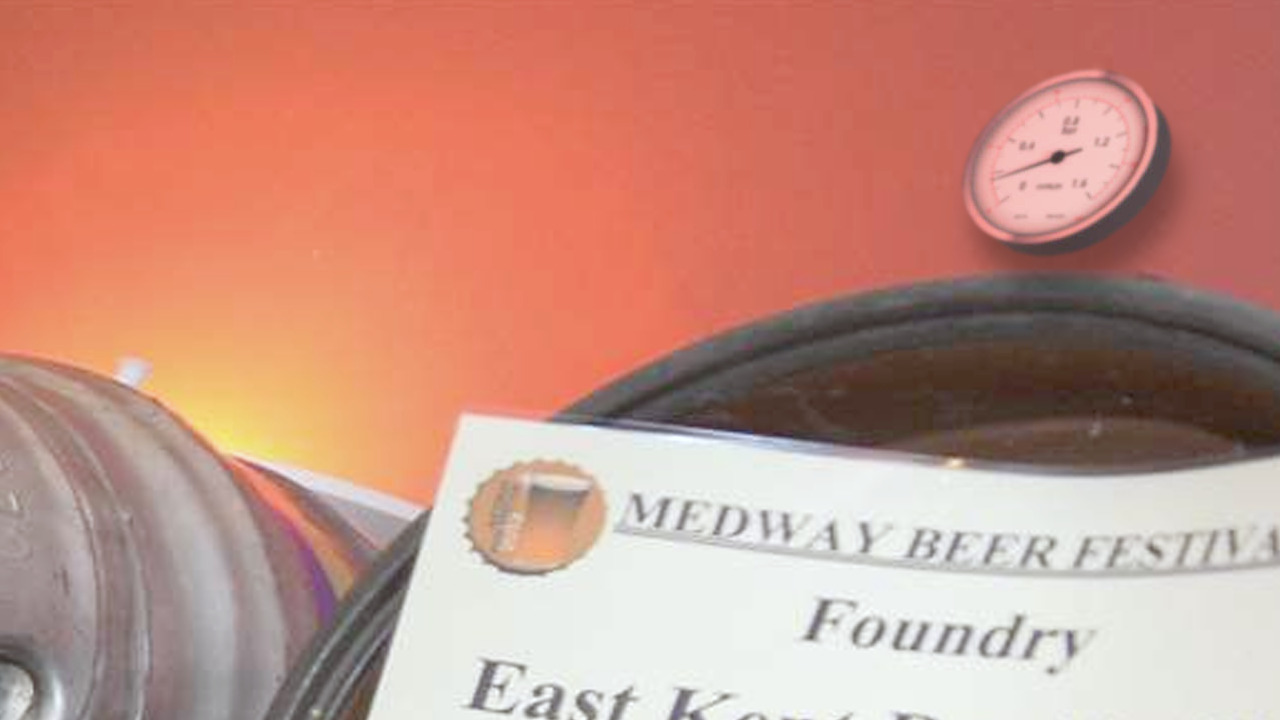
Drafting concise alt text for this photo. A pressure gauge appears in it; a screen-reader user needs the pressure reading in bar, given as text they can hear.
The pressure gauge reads 0.15 bar
